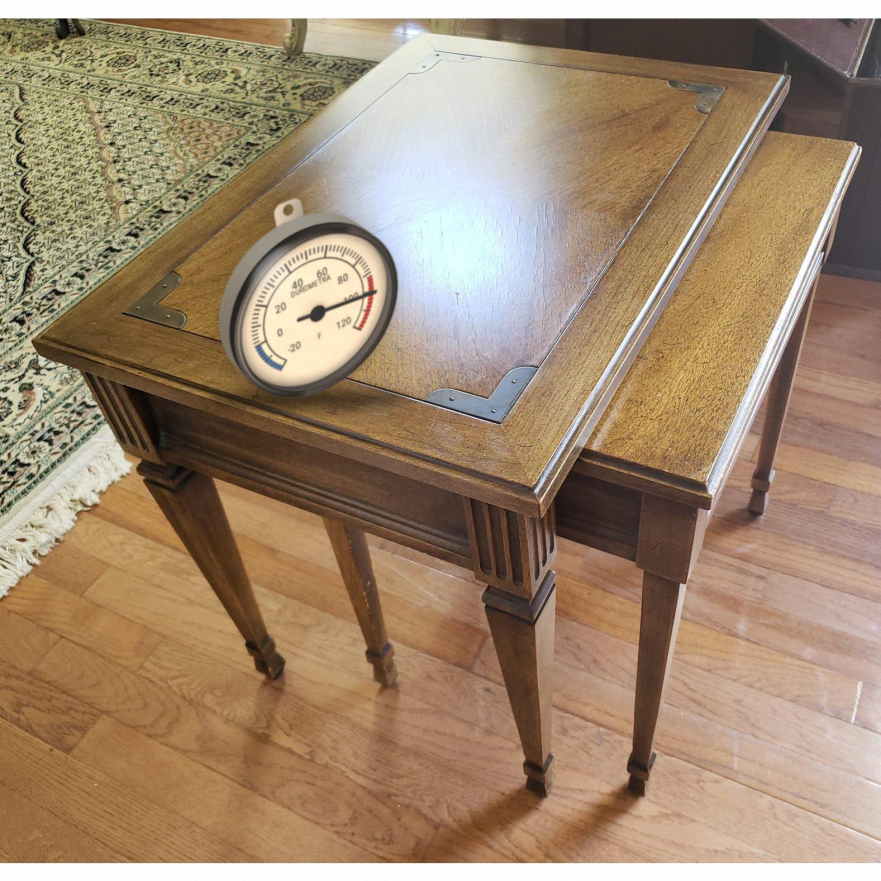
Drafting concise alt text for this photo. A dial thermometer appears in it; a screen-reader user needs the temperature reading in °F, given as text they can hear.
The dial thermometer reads 100 °F
